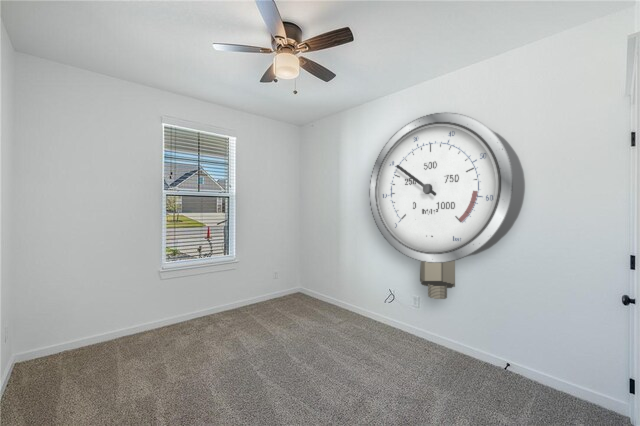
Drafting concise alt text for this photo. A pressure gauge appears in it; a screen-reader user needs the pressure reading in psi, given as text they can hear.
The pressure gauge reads 300 psi
